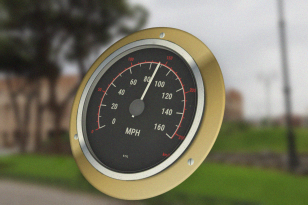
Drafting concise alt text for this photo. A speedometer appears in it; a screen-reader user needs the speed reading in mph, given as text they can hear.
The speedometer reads 90 mph
